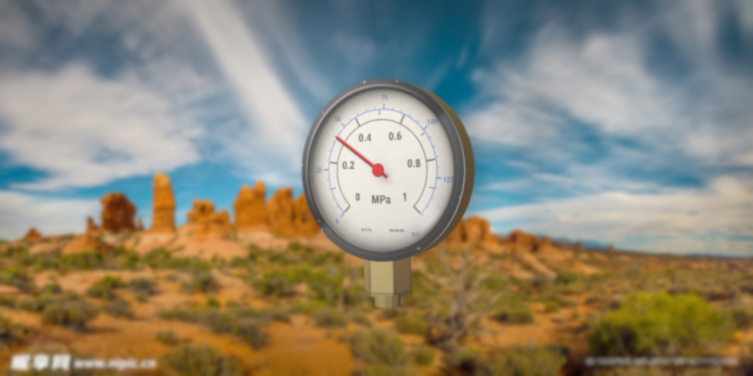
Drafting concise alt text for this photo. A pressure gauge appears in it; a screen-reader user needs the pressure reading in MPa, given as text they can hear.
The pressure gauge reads 0.3 MPa
